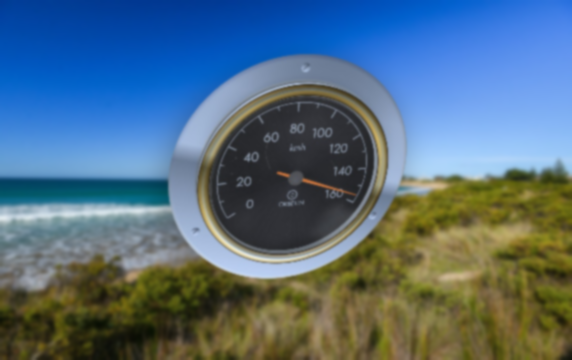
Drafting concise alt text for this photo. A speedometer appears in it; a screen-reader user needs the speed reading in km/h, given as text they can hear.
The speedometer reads 155 km/h
